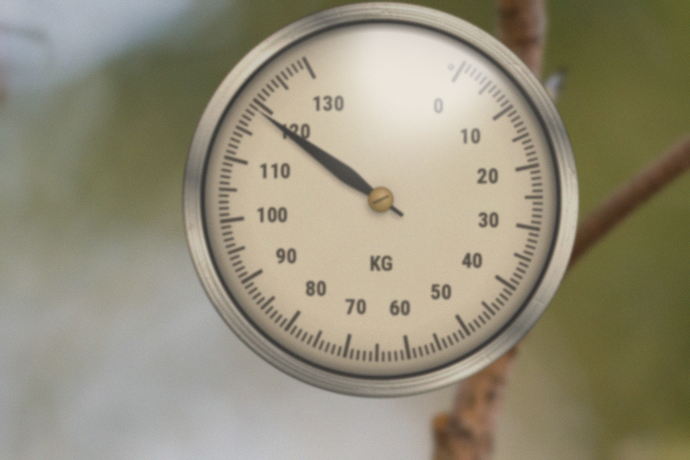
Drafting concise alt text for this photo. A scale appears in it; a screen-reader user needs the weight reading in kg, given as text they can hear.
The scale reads 119 kg
